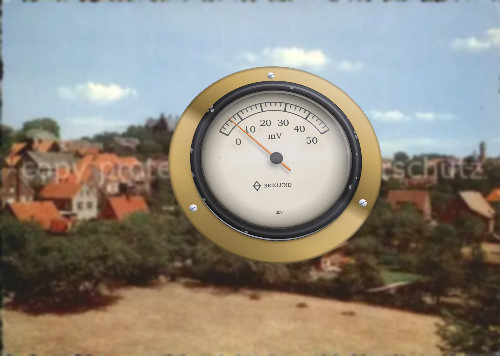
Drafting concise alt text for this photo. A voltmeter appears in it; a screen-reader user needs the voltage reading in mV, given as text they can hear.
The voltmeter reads 6 mV
